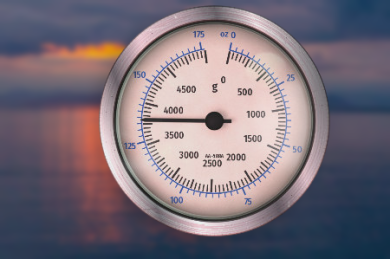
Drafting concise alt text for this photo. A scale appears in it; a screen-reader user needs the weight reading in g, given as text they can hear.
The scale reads 3800 g
